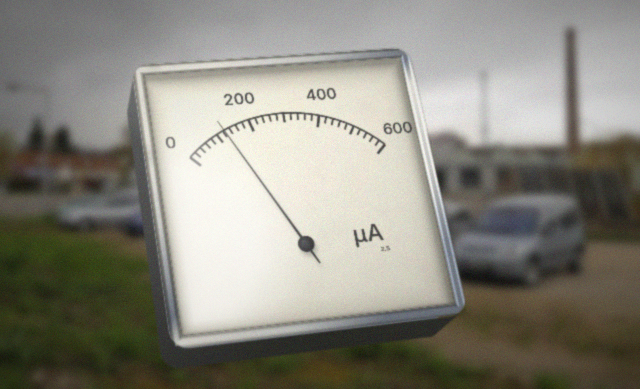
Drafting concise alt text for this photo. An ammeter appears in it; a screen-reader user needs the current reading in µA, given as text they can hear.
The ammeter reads 120 µA
